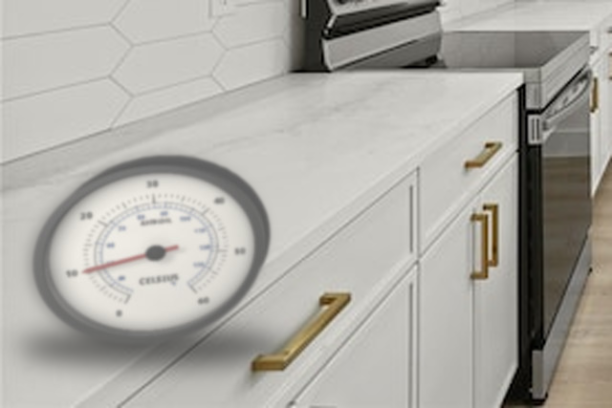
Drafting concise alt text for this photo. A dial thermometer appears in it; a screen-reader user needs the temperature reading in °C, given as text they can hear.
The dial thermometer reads 10 °C
